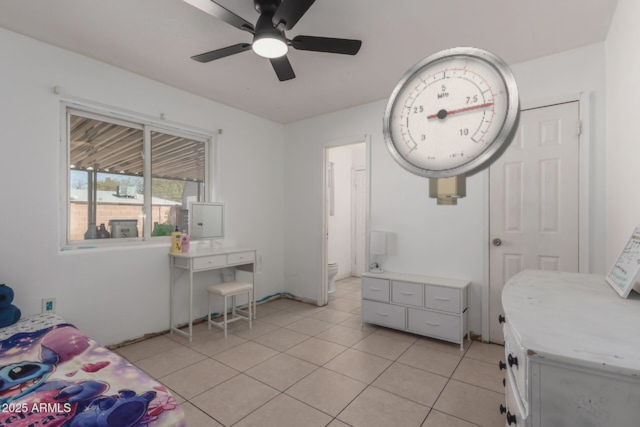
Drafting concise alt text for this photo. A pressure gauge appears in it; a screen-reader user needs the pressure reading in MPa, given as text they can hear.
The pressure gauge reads 8.25 MPa
